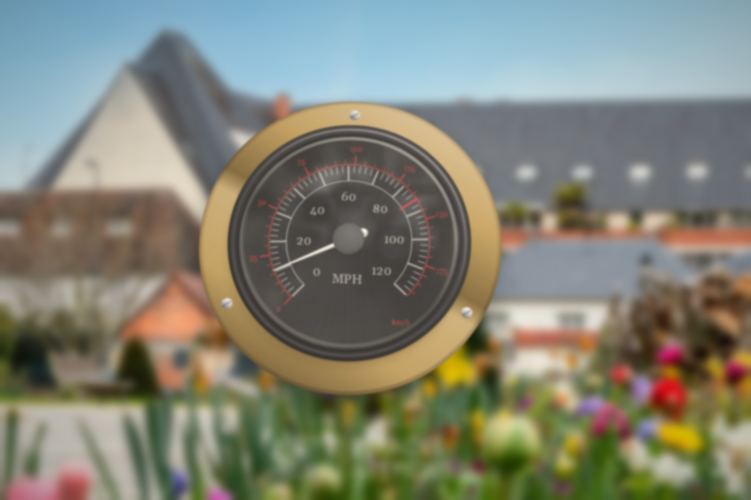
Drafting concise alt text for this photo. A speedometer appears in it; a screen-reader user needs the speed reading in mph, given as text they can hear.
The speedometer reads 10 mph
